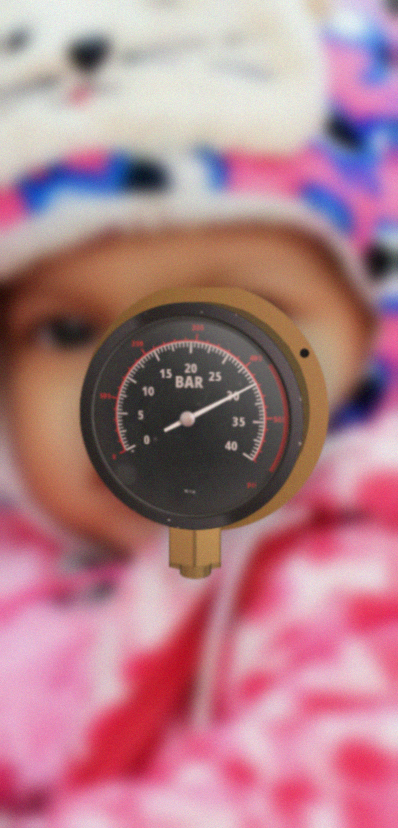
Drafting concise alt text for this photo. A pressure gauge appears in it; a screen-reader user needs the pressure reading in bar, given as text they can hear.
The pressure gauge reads 30 bar
